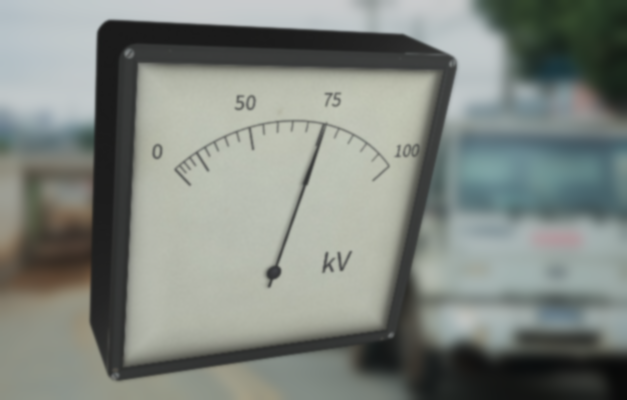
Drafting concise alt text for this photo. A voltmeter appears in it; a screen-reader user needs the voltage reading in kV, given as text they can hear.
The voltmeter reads 75 kV
